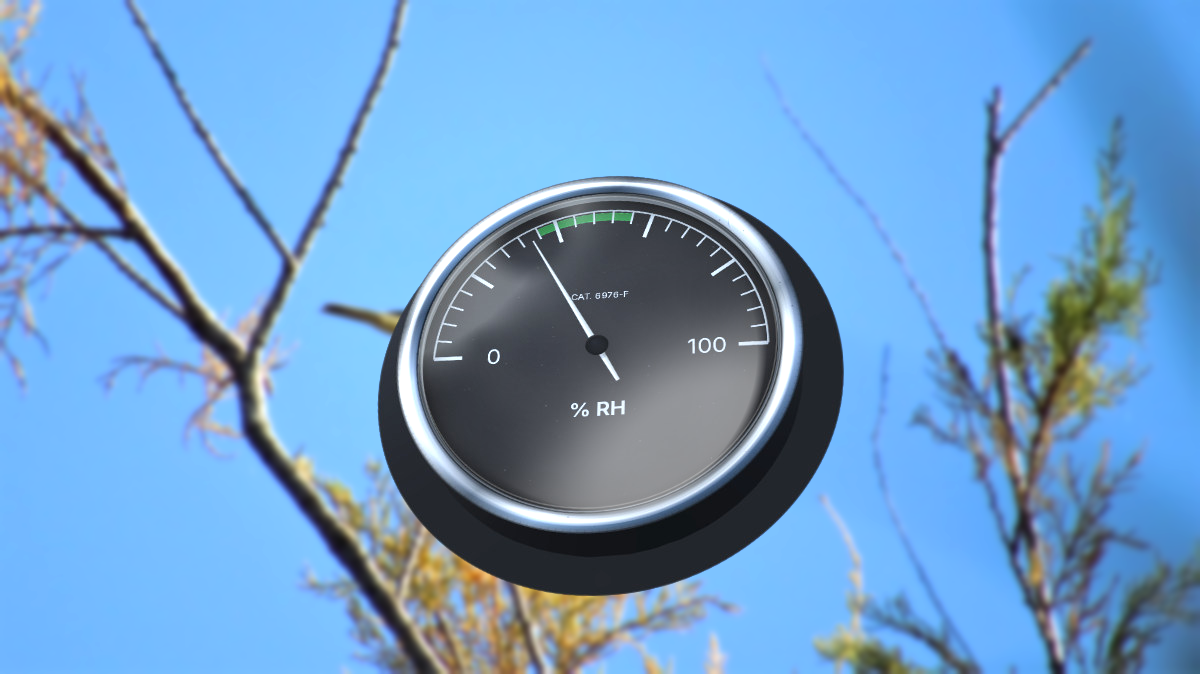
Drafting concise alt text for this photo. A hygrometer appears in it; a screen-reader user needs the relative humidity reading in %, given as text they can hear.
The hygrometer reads 34 %
